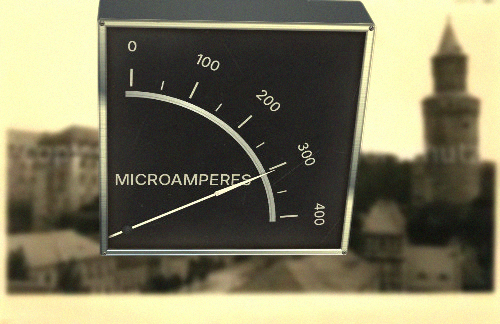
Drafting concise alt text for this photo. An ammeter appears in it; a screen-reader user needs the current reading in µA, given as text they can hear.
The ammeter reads 300 µA
